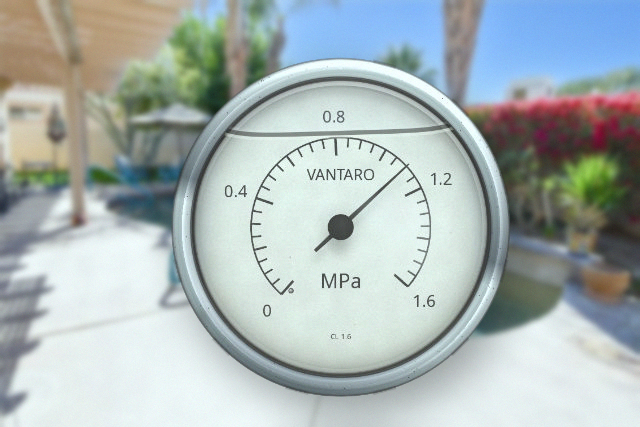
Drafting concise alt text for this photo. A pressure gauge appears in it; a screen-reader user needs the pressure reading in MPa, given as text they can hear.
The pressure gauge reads 1.1 MPa
